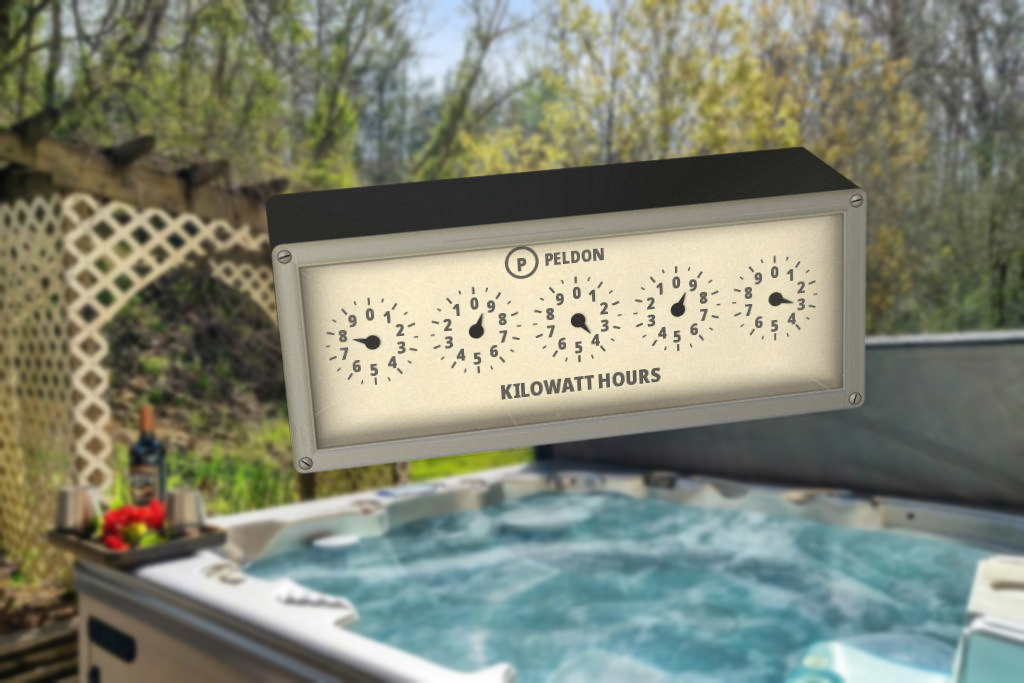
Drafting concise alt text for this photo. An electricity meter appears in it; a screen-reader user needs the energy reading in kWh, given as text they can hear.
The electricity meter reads 79393 kWh
